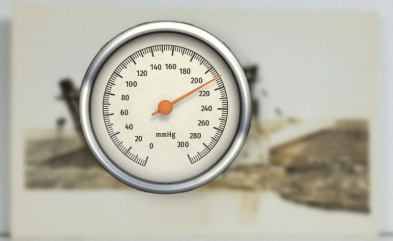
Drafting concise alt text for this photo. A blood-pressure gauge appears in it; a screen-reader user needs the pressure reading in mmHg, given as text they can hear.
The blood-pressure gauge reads 210 mmHg
